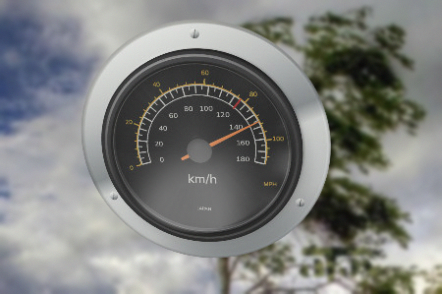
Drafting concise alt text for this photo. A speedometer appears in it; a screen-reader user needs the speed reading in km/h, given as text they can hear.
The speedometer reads 145 km/h
